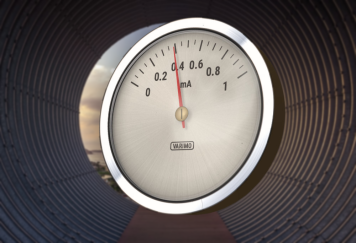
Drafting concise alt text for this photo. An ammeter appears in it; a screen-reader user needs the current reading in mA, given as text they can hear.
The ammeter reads 0.4 mA
